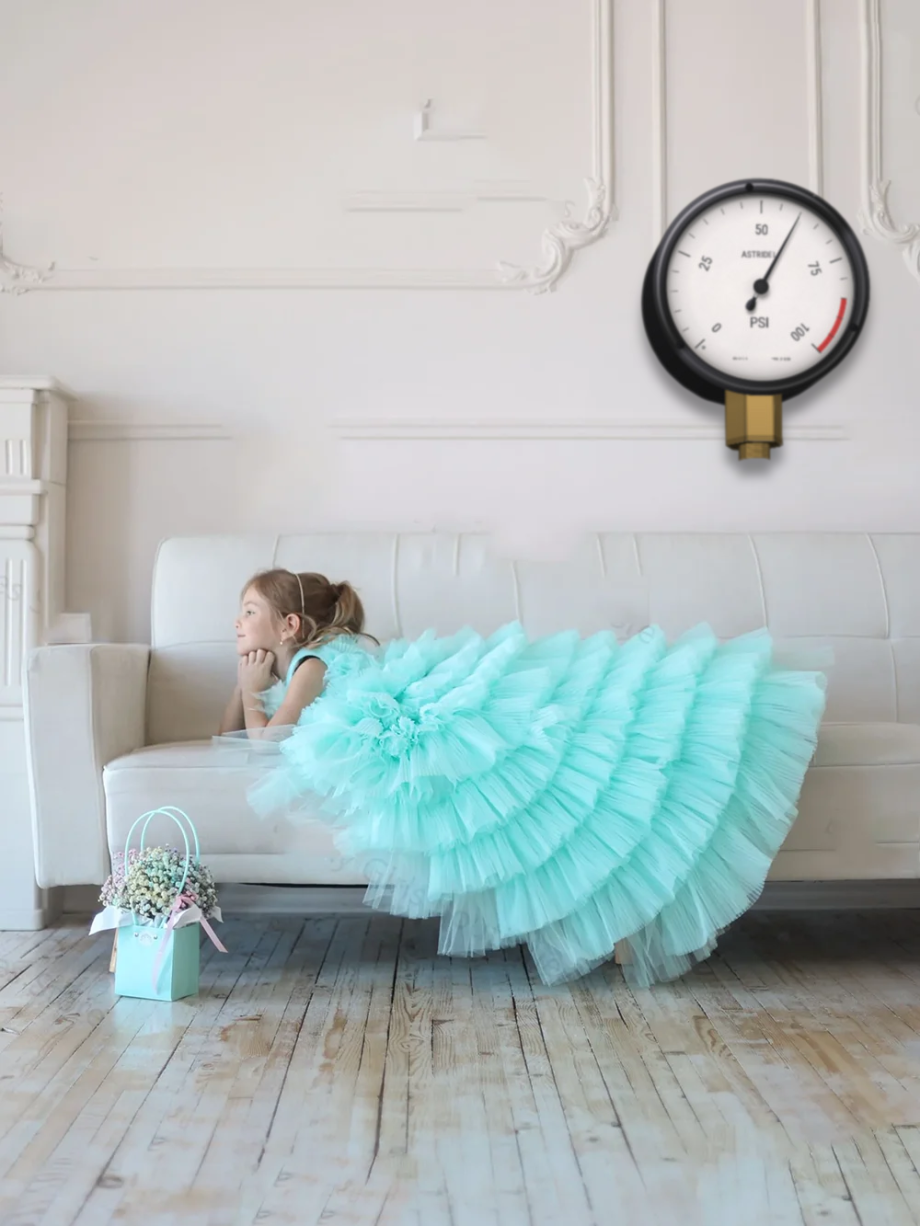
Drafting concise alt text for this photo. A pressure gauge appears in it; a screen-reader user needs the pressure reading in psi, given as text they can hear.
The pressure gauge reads 60 psi
